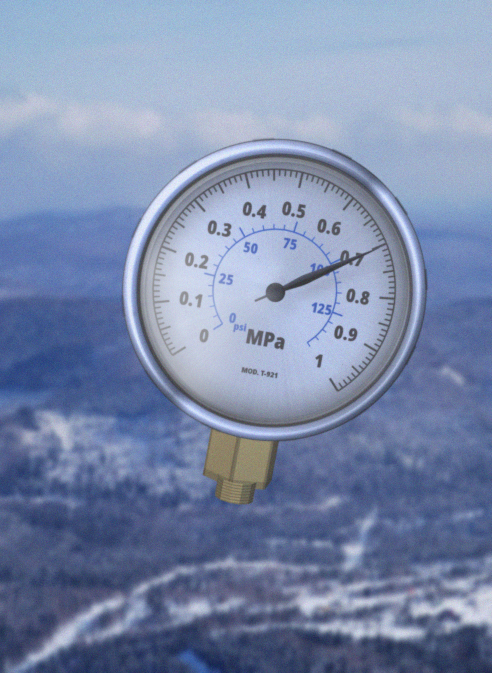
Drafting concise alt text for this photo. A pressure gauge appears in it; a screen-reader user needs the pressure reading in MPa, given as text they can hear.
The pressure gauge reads 0.7 MPa
